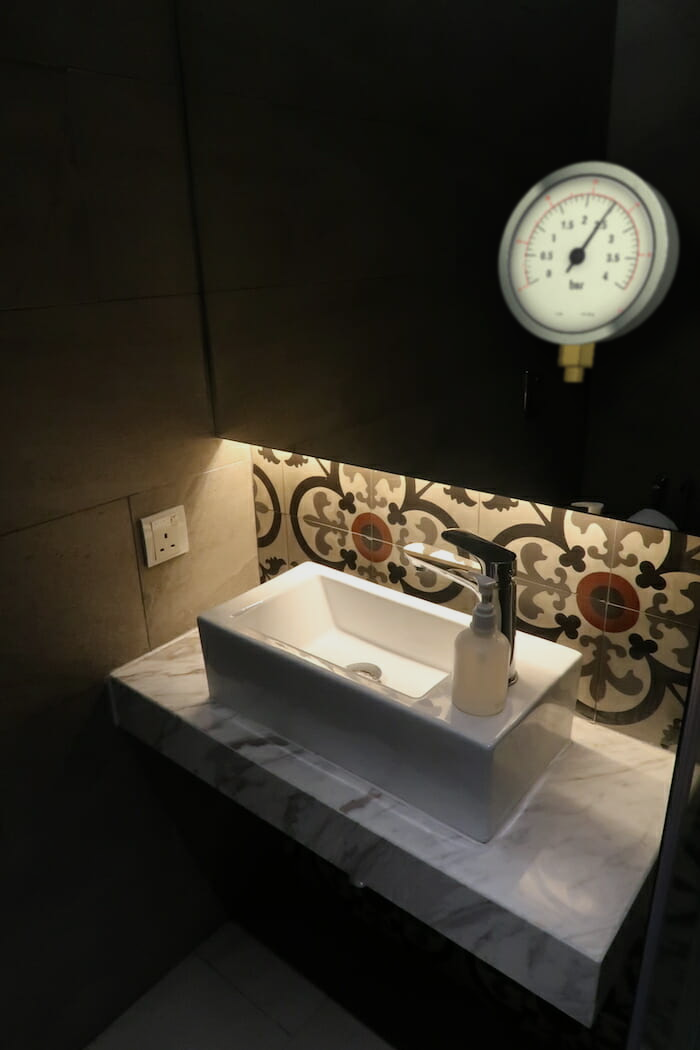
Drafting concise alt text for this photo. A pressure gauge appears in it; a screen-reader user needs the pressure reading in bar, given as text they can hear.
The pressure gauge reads 2.5 bar
